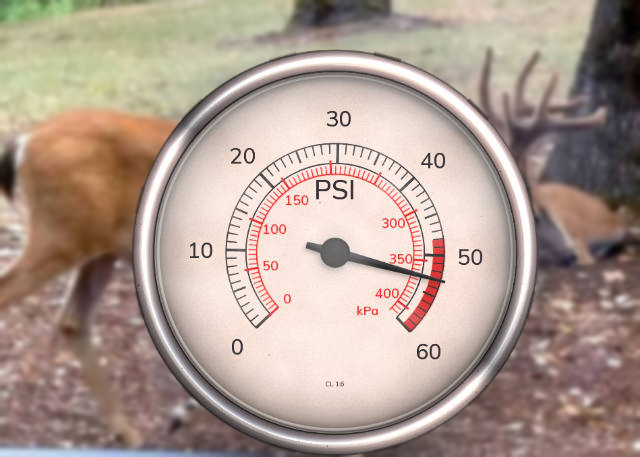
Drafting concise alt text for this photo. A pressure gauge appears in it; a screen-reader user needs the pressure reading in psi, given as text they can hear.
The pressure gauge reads 53 psi
